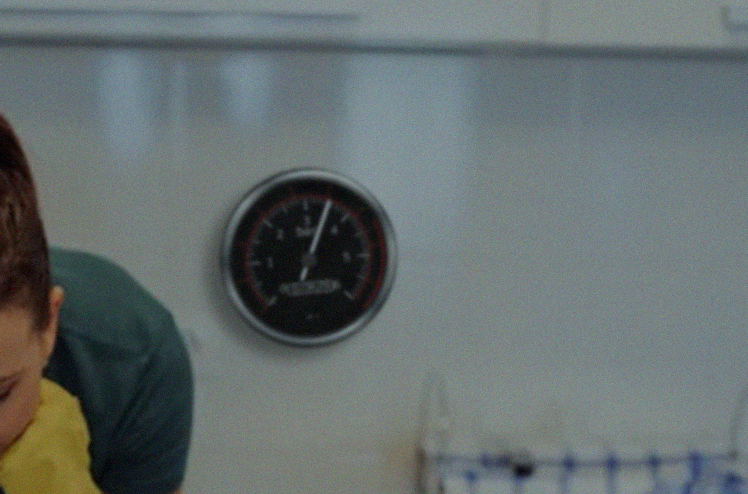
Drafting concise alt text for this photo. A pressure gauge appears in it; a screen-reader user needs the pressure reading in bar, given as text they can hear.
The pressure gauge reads 3.5 bar
